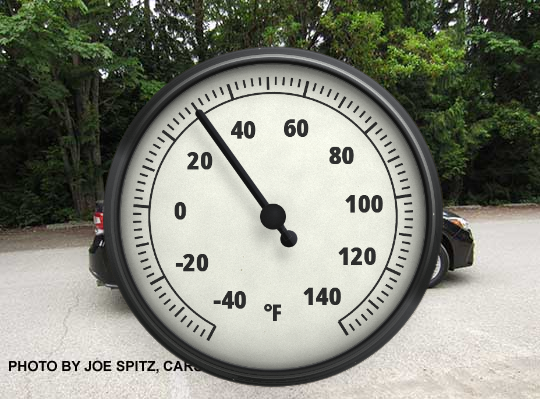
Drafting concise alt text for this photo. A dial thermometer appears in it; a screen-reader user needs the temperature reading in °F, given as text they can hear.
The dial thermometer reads 30 °F
